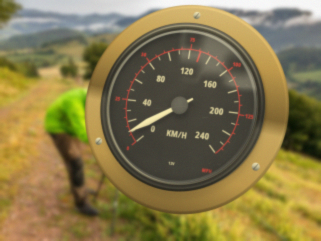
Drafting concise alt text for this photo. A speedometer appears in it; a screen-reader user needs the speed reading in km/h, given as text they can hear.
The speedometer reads 10 km/h
